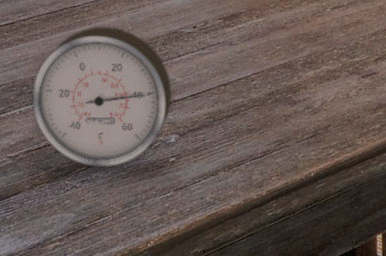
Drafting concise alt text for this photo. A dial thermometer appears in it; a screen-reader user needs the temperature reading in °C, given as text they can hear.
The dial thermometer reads 40 °C
